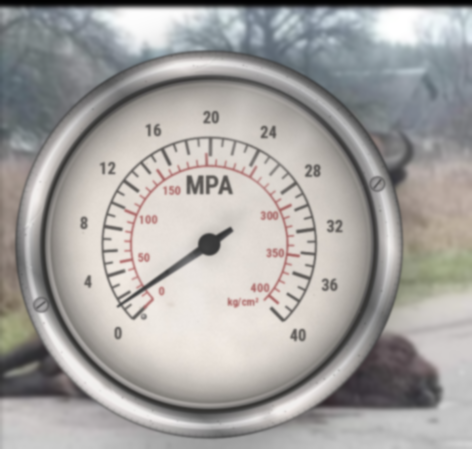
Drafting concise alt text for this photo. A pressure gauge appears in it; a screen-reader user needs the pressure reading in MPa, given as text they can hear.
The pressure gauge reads 1.5 MPa
